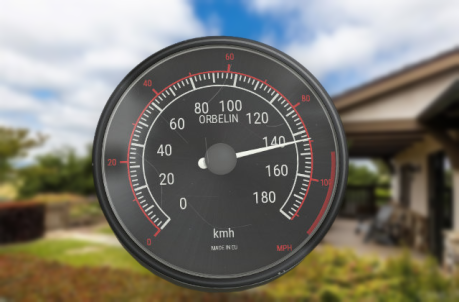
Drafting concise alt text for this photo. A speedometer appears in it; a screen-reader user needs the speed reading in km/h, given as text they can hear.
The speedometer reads 144 km/h
